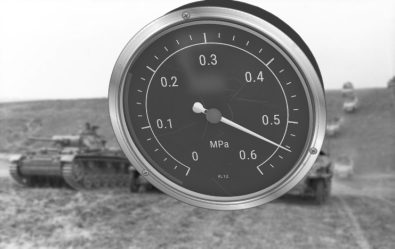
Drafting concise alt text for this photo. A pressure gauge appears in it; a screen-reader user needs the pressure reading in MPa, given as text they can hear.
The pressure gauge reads 0.54 MPa
